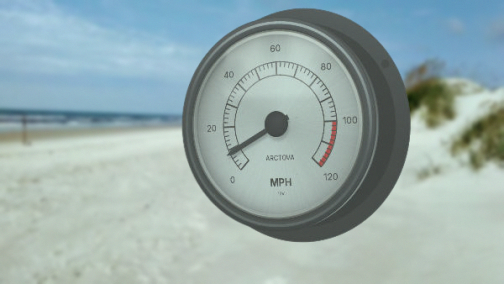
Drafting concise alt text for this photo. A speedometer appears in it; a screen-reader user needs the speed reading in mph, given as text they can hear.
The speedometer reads 8 mph
